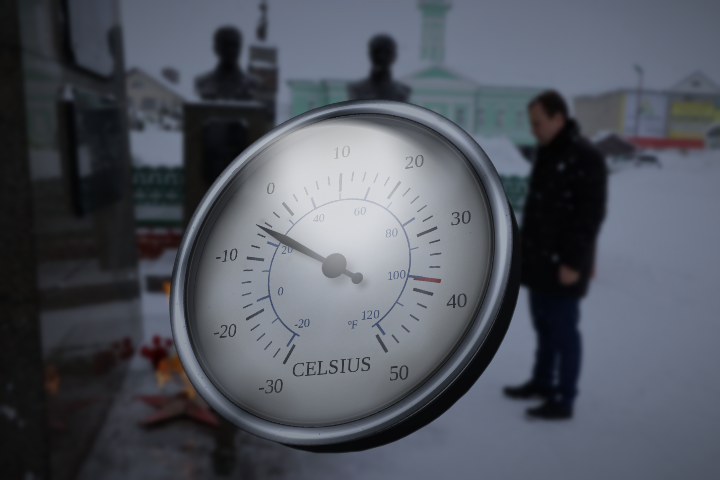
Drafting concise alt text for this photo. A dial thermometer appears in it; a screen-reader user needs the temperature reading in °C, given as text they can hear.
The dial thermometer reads -5 °C
